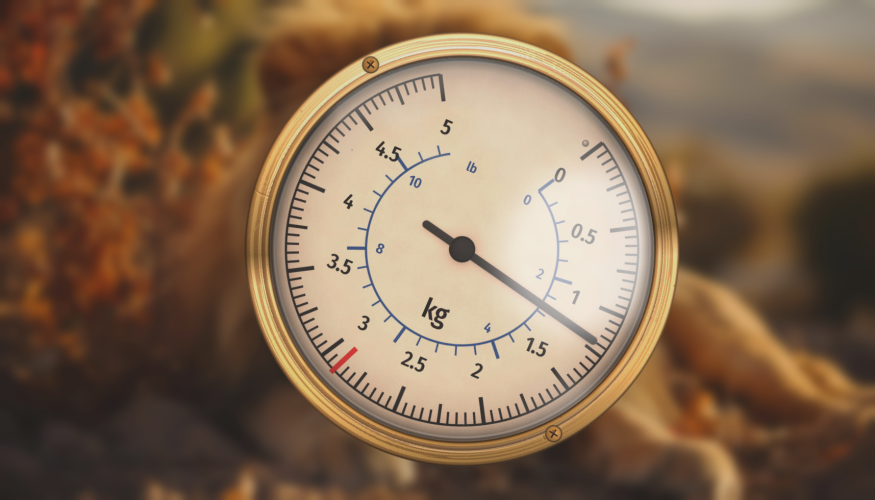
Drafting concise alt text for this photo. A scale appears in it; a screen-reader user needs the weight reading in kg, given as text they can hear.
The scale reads 1.2 kg
